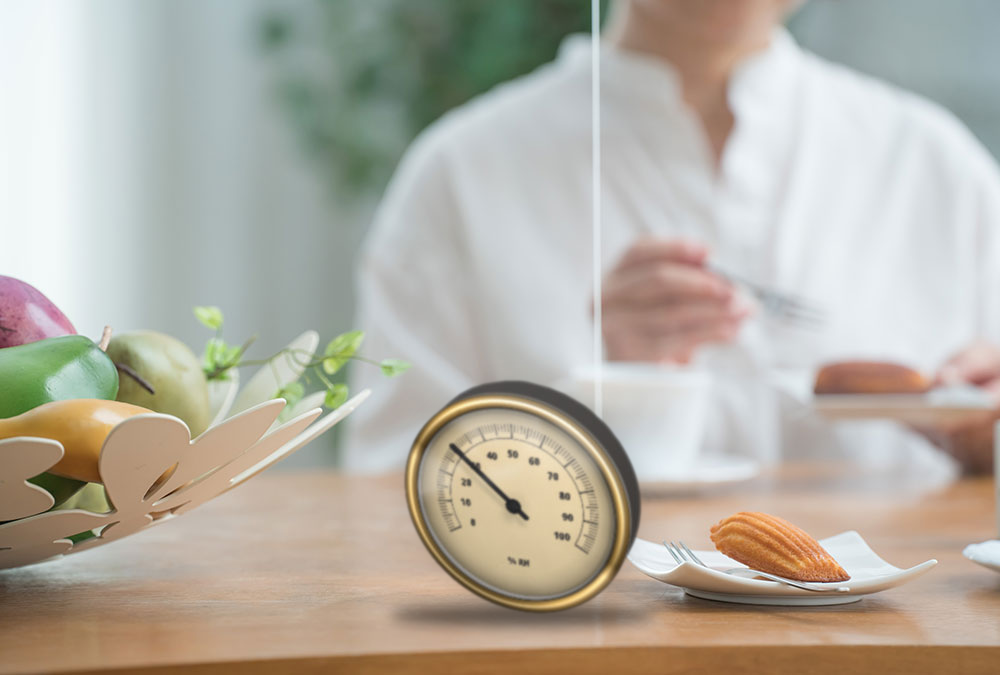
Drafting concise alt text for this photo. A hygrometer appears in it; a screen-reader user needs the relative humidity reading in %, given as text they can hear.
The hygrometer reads 30 %
